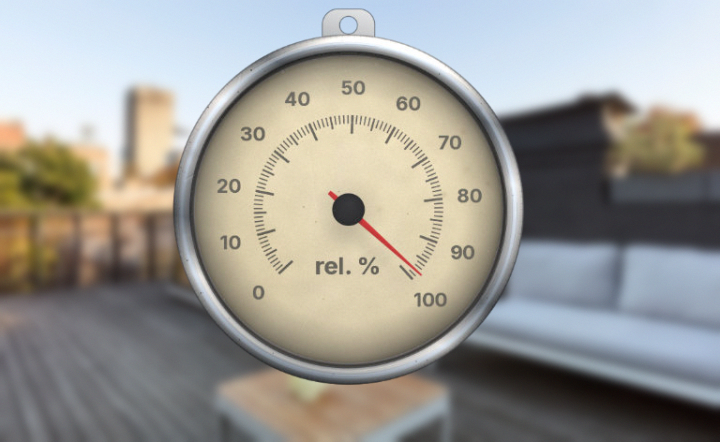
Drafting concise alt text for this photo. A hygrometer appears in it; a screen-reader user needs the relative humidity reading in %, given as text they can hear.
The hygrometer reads 98 %
